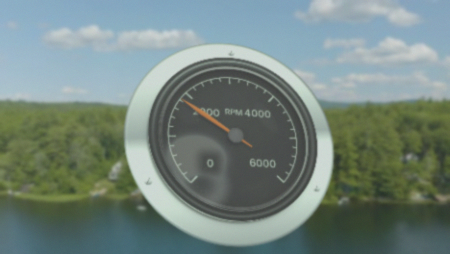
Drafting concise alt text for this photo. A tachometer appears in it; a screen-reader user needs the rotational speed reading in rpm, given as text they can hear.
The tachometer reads 1800 rpm
